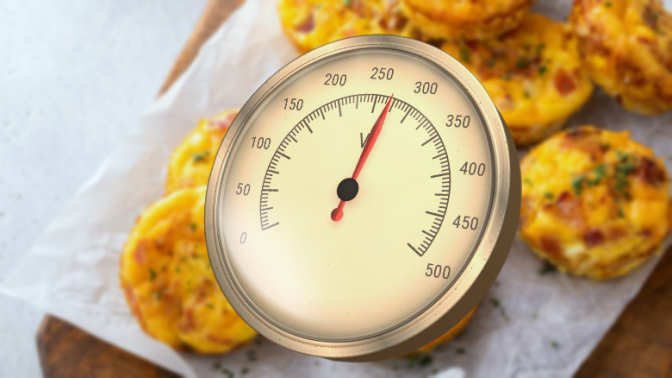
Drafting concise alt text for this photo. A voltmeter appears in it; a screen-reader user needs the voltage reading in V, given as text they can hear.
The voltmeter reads 275 V
